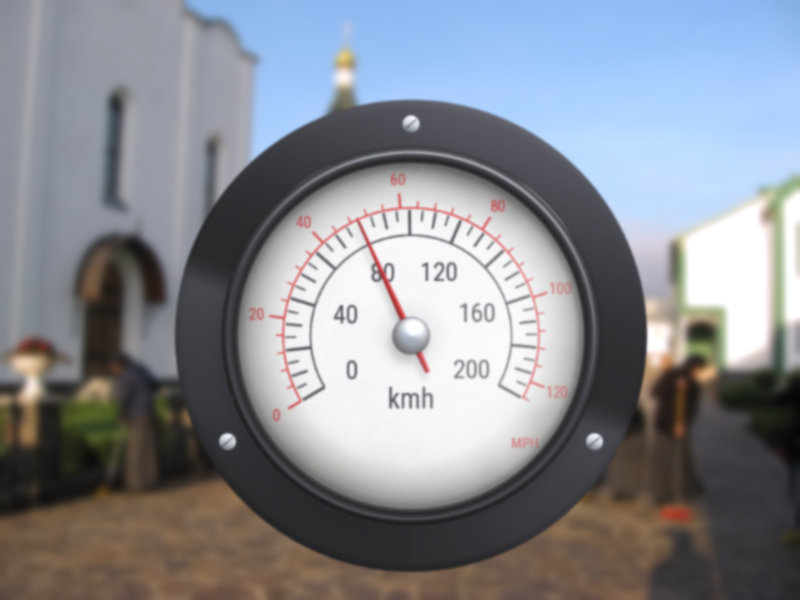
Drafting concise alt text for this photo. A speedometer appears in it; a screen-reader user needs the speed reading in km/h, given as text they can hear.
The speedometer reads 80 km/h
